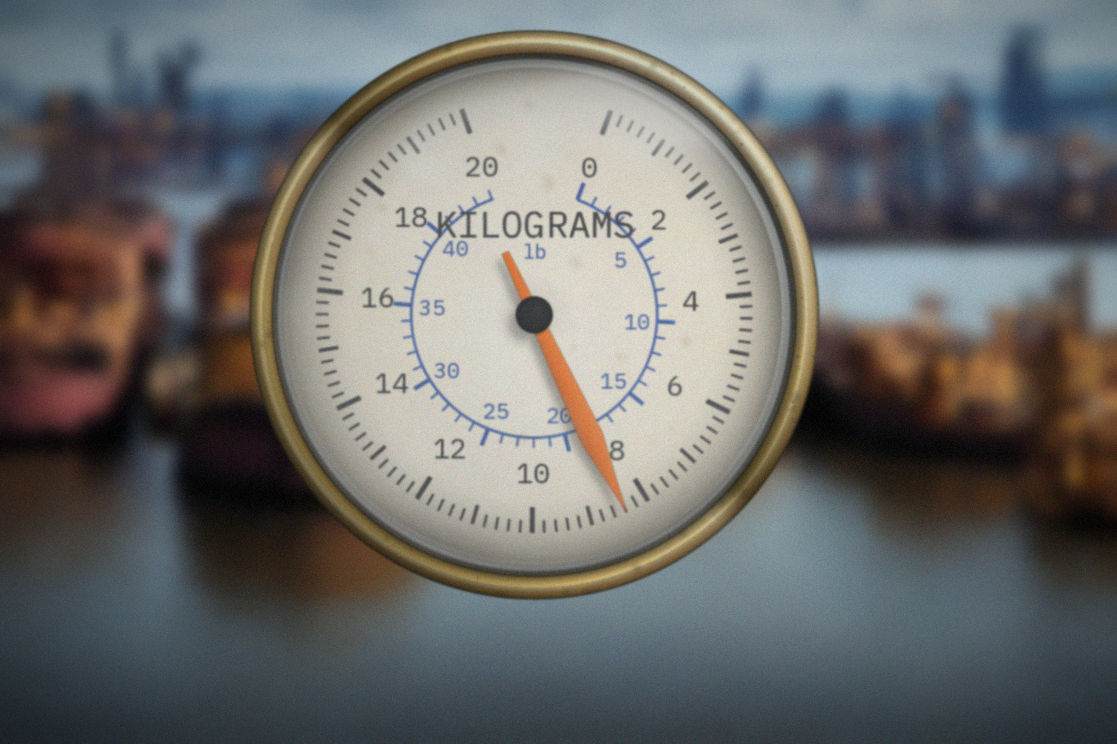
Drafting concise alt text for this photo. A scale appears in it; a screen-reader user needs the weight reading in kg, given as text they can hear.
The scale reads 8.4 kg
